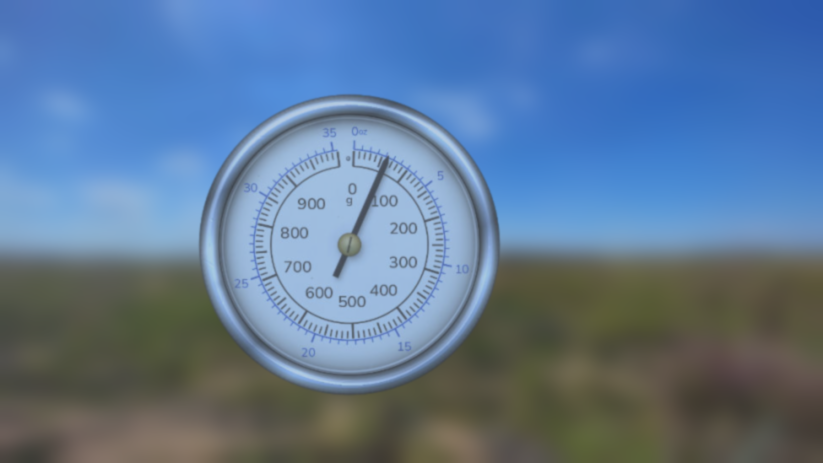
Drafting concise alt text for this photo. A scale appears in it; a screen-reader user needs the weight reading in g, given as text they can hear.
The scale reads 60 g
